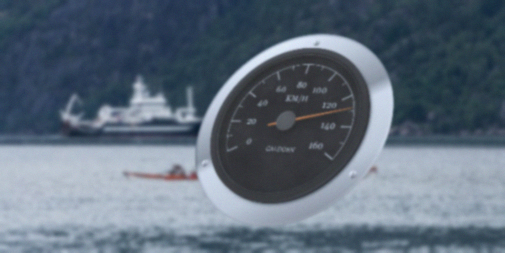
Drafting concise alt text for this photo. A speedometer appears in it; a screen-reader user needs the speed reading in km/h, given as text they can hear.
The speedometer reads 130 km/h
